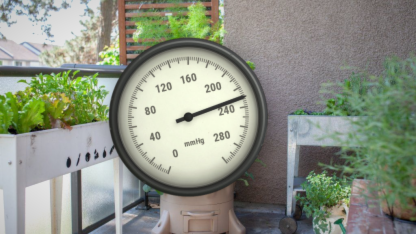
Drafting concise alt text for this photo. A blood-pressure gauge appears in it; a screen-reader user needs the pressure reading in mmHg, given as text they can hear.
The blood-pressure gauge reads 230 mmHg
